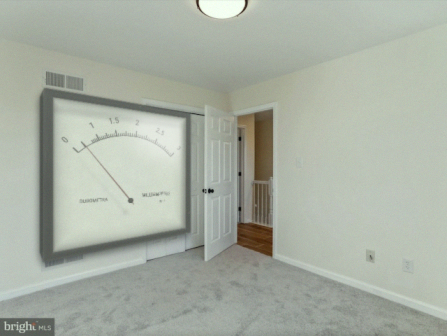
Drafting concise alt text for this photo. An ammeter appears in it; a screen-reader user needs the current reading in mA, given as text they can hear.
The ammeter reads 0.5 mA
